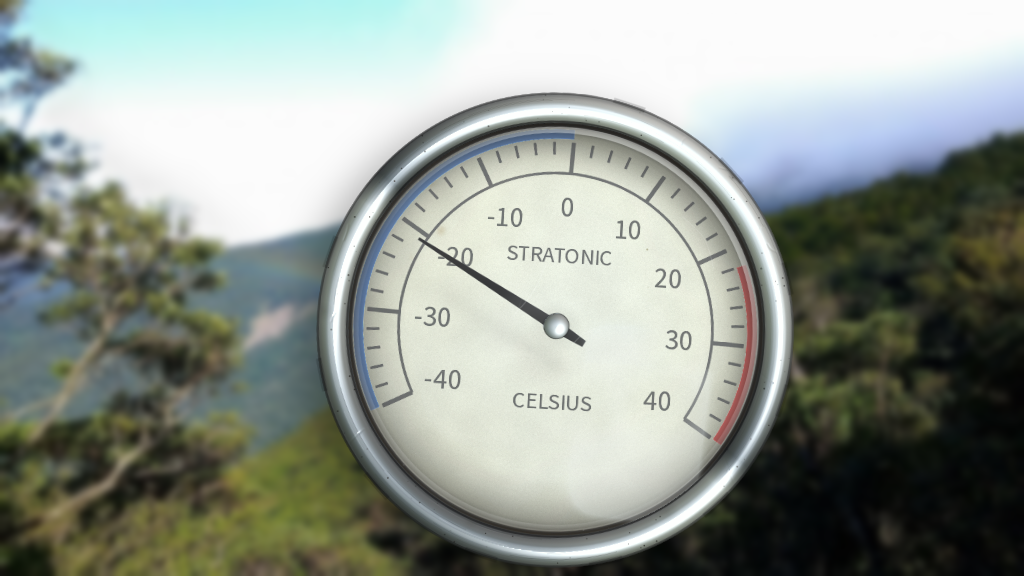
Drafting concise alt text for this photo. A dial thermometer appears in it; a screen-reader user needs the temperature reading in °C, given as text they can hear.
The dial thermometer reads -21 °C
